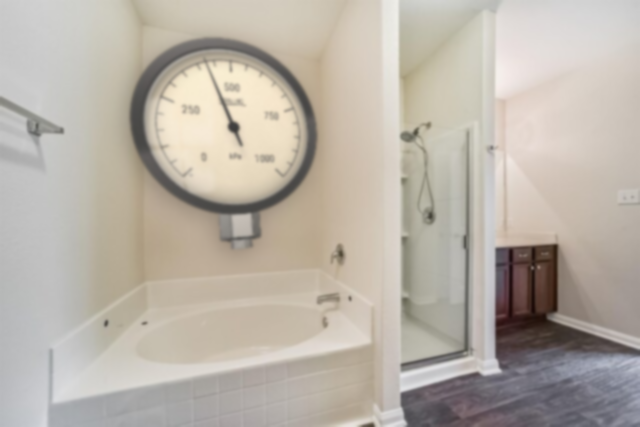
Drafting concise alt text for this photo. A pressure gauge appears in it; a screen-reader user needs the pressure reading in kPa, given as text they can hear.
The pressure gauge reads 425 kPa
